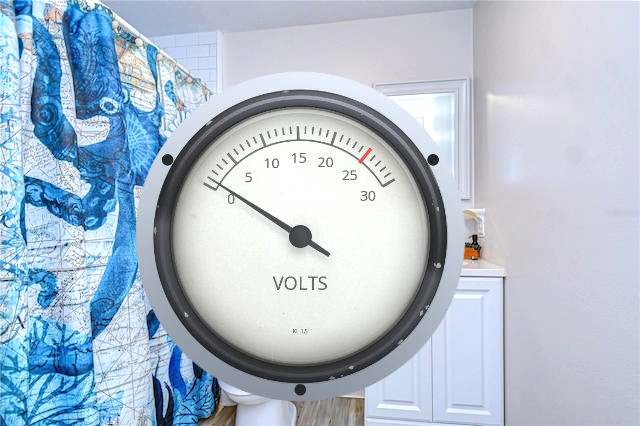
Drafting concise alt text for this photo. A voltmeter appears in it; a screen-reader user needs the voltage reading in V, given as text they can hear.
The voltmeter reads 1 V
